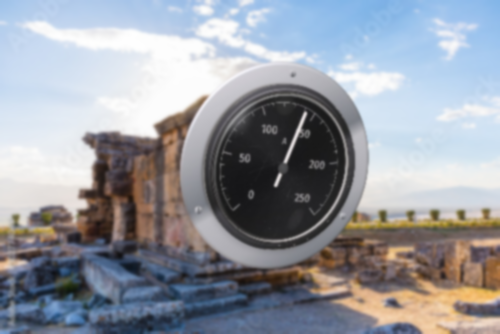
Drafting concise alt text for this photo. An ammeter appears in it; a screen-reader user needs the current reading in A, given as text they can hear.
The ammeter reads 140 A
